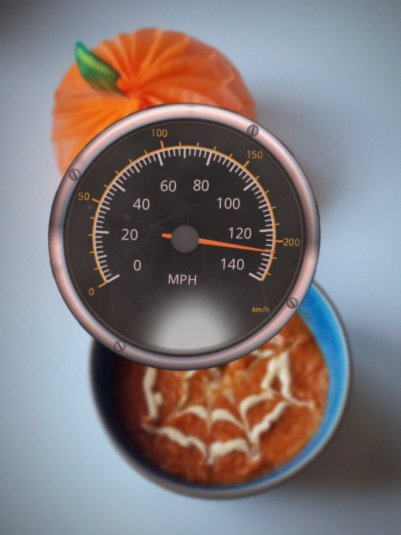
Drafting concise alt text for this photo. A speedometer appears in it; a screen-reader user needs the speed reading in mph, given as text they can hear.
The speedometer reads 128 mph
